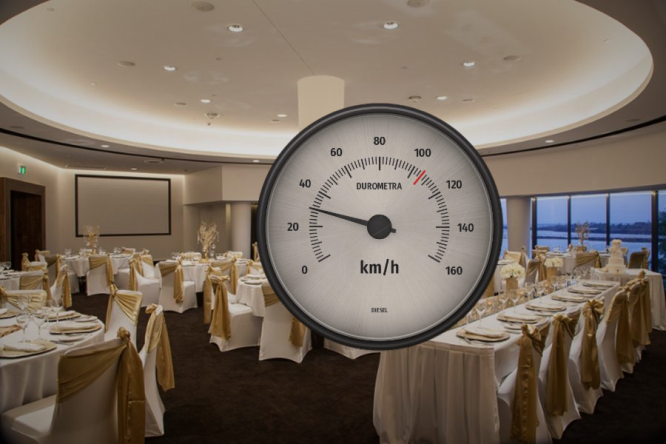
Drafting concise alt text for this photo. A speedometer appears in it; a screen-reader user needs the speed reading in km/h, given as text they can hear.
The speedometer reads 30 km/h
